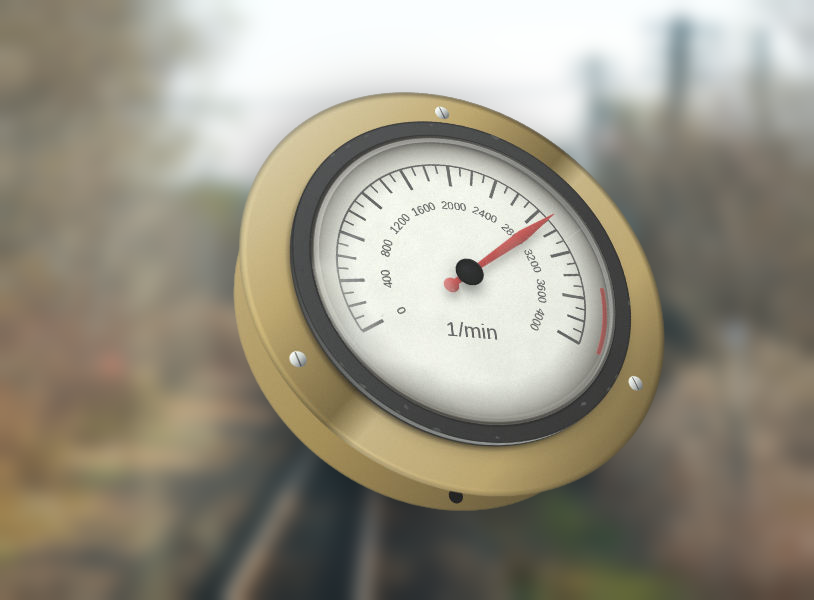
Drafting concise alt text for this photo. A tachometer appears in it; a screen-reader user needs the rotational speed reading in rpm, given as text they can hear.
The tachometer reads 2900 rpm
